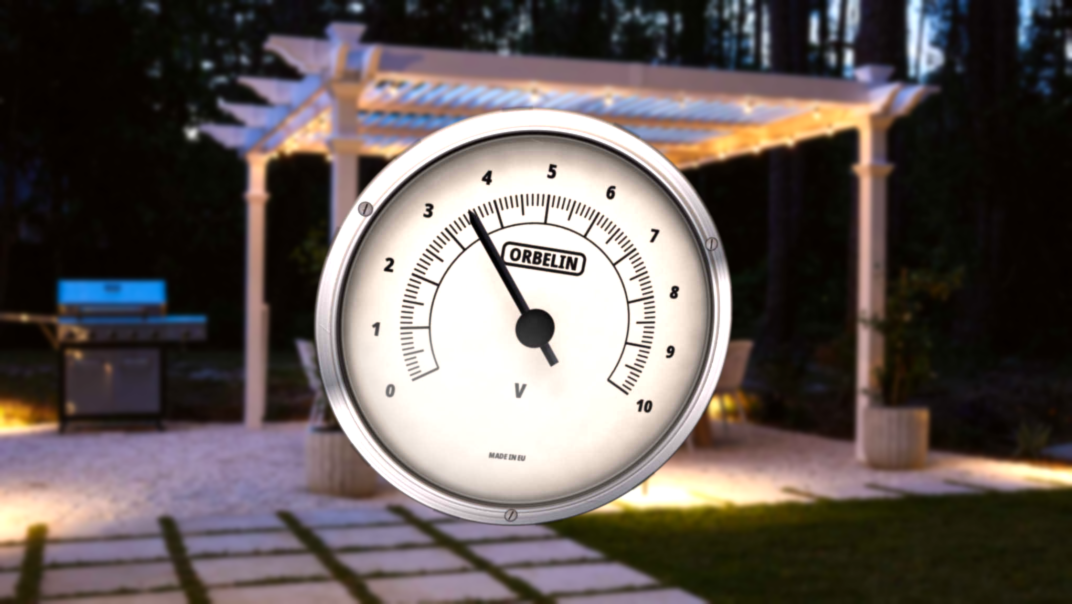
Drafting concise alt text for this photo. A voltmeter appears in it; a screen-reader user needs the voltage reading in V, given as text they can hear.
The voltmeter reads 3.5 V
